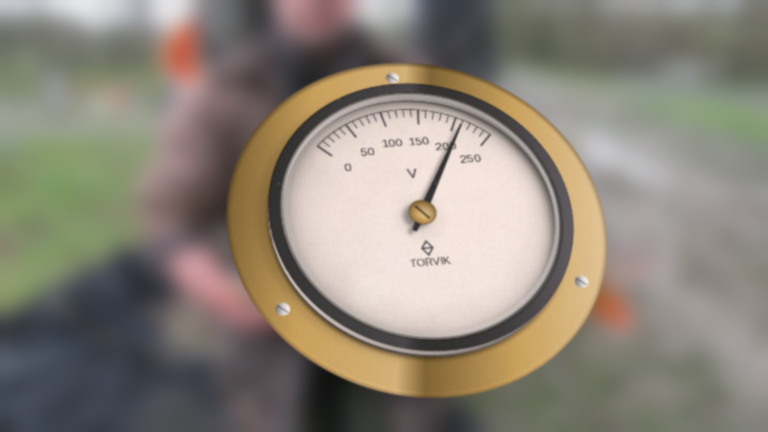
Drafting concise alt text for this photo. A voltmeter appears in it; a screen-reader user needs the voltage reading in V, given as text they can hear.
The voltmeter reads 210 V
